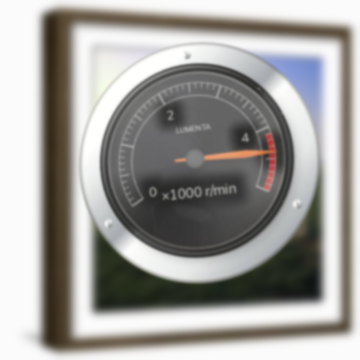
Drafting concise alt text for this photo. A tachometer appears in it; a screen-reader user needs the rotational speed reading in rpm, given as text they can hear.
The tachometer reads 4400 rpm
